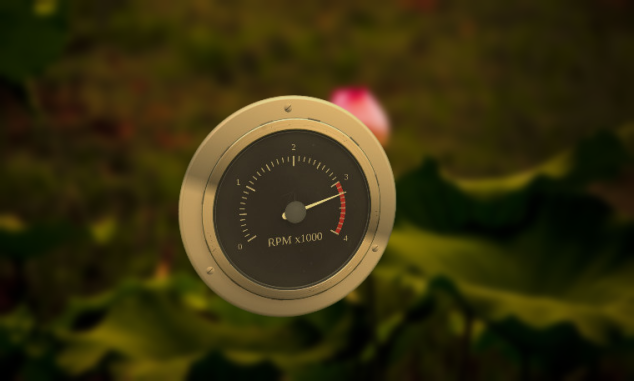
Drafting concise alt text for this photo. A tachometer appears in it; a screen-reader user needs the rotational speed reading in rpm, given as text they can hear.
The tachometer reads 3200 rpm
